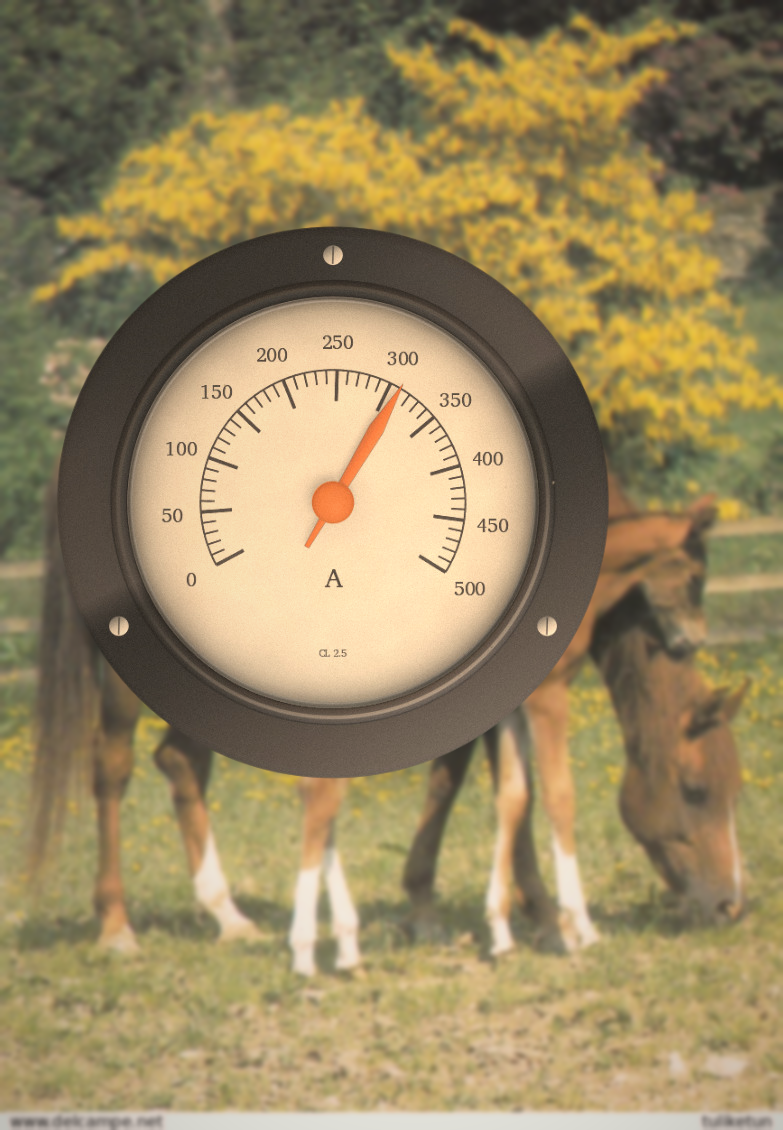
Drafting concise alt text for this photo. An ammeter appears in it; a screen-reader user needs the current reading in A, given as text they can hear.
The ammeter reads 310 A
